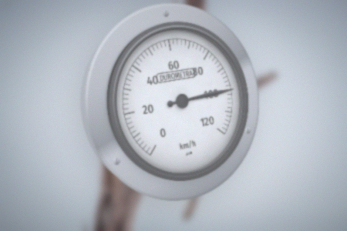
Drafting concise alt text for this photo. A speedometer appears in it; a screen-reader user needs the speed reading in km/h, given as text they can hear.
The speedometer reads 100 km/h
